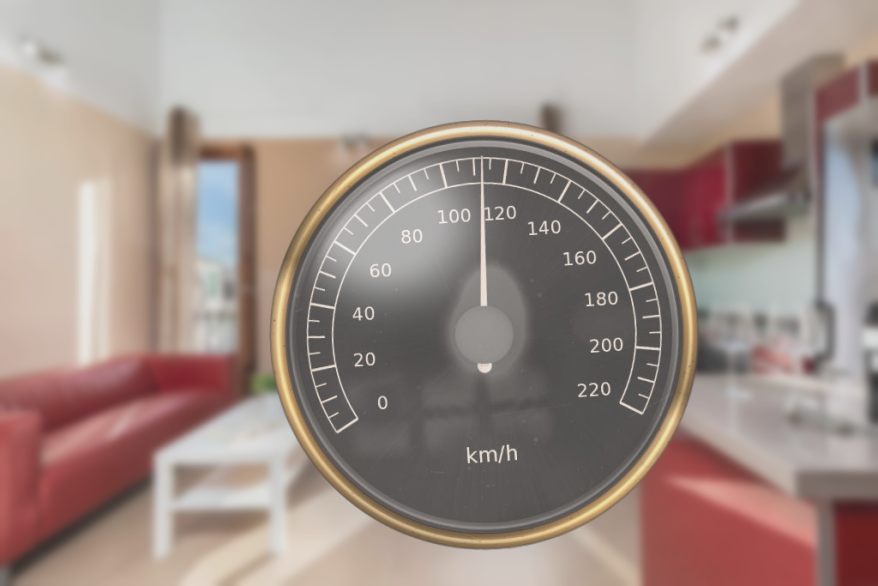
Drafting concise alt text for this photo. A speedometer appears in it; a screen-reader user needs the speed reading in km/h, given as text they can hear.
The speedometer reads 112.5 km/h
